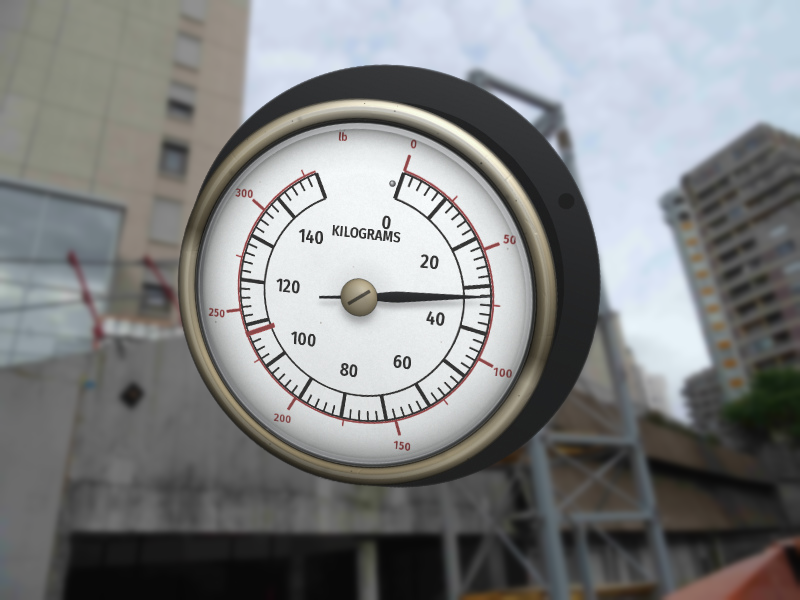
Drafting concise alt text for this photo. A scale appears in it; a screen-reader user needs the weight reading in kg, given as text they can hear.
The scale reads 32 kg
